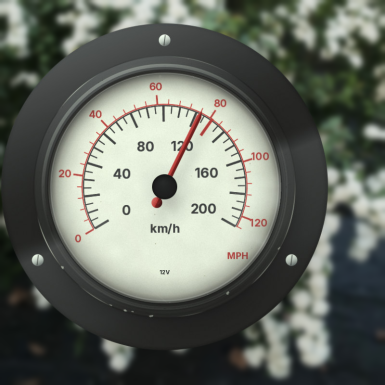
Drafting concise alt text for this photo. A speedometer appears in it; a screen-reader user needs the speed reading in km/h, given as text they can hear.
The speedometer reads 122.5 km/h
